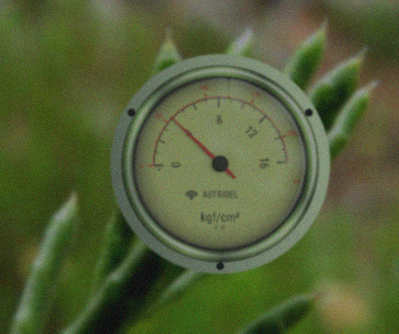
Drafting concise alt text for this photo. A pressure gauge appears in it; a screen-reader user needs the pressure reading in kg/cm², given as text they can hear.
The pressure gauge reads 4 kg/cm²
